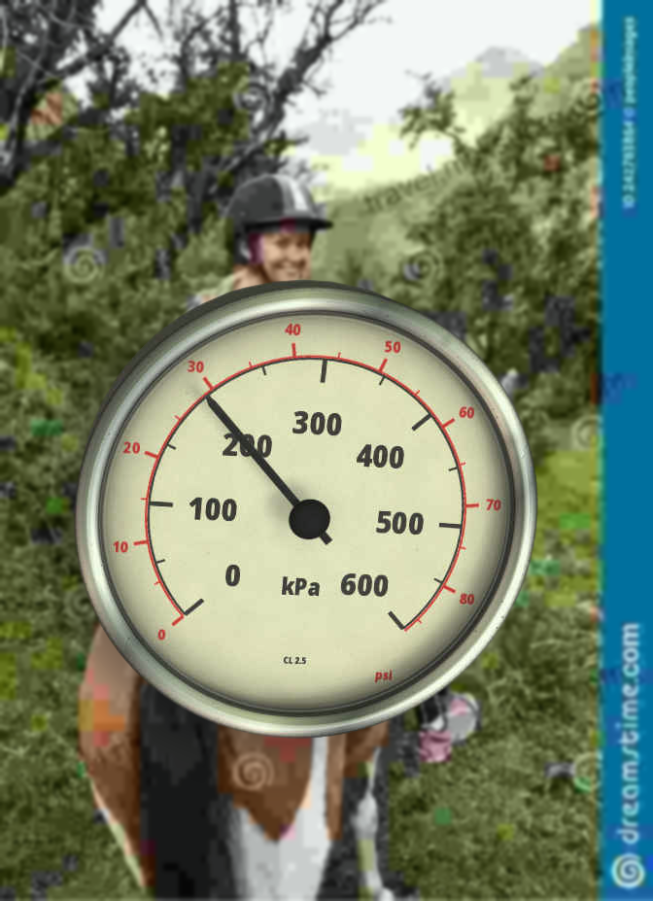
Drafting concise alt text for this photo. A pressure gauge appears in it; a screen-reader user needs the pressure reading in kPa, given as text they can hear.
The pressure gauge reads 200 kPa
